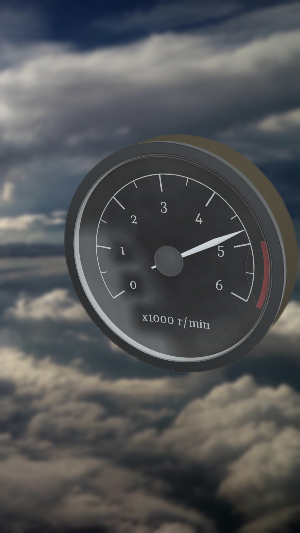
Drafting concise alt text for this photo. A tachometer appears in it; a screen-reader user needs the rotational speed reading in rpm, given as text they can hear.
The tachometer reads 4750 rpm
